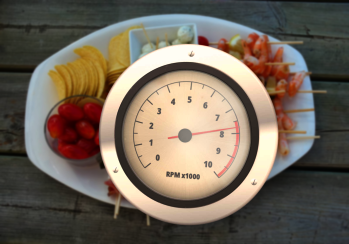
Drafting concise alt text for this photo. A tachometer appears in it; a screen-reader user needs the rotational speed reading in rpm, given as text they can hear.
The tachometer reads 7750 rpm
